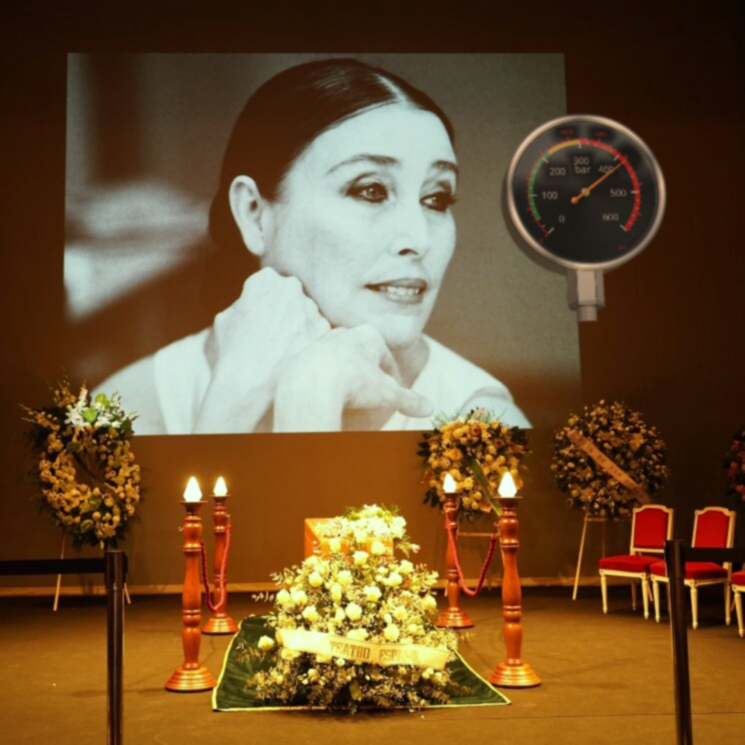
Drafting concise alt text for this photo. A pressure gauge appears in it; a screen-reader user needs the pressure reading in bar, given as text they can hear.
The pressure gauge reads 420 bar
